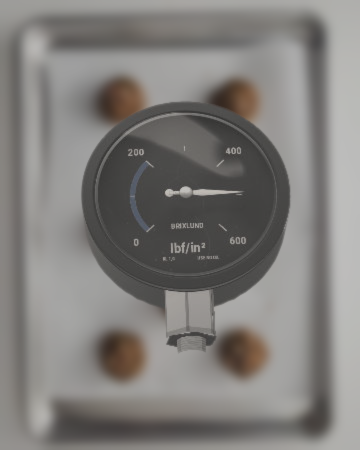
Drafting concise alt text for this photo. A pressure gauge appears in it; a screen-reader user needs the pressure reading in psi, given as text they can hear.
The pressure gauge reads 500 psi
